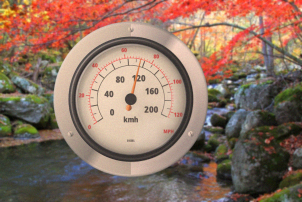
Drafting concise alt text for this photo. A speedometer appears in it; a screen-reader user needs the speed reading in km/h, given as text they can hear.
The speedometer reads 115 km/h
